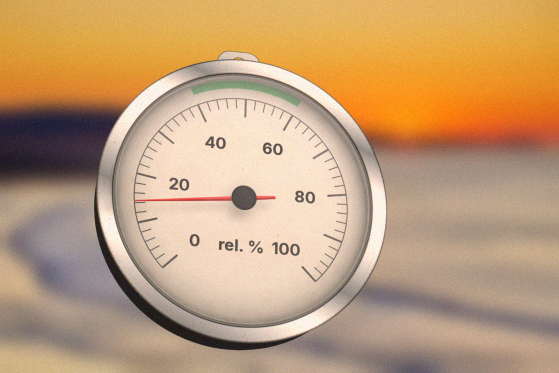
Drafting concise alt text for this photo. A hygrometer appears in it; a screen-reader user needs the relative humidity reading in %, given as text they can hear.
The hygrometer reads 14 %
